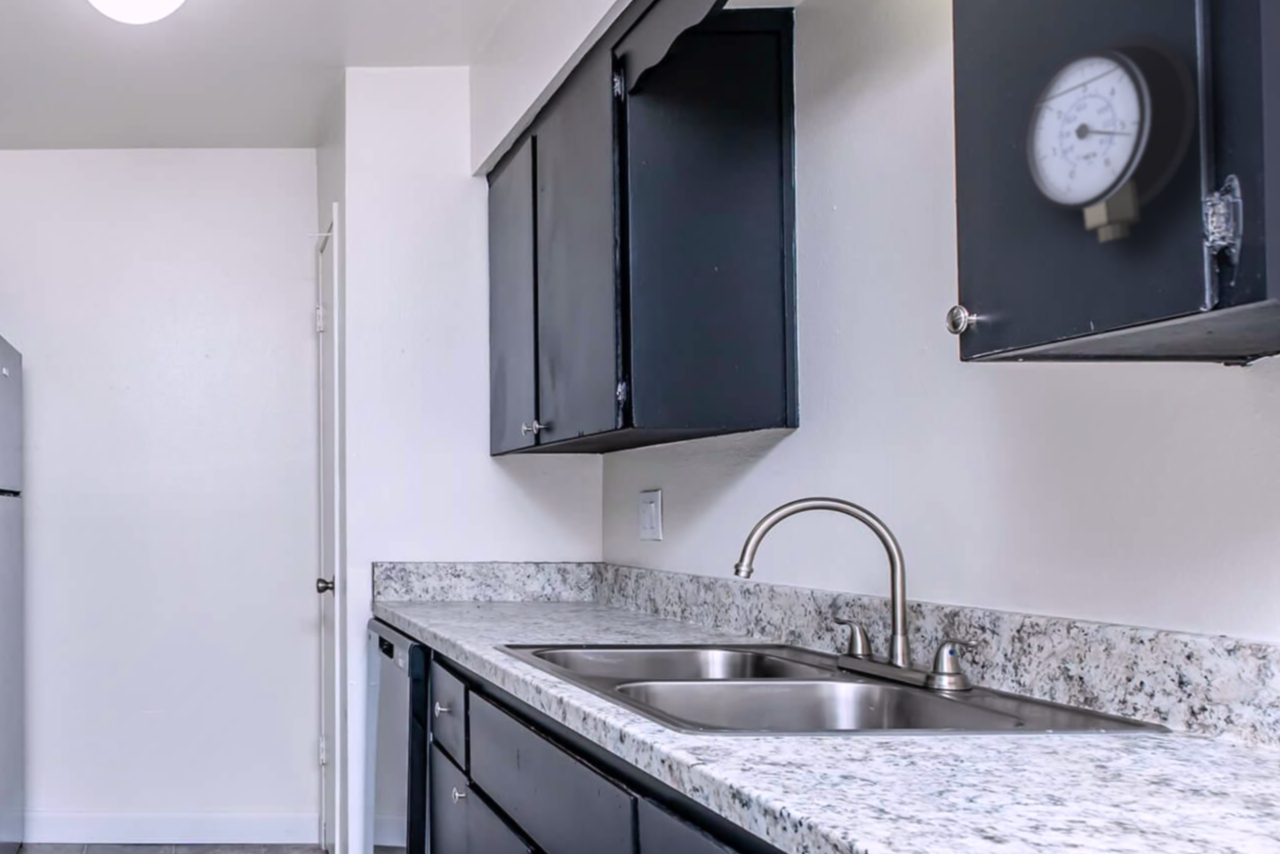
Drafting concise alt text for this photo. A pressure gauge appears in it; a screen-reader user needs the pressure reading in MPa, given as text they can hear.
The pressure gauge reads 5.2 MPa
